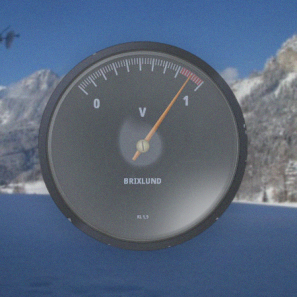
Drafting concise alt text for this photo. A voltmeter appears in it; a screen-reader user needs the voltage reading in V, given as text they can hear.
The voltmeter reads 0.9 V
